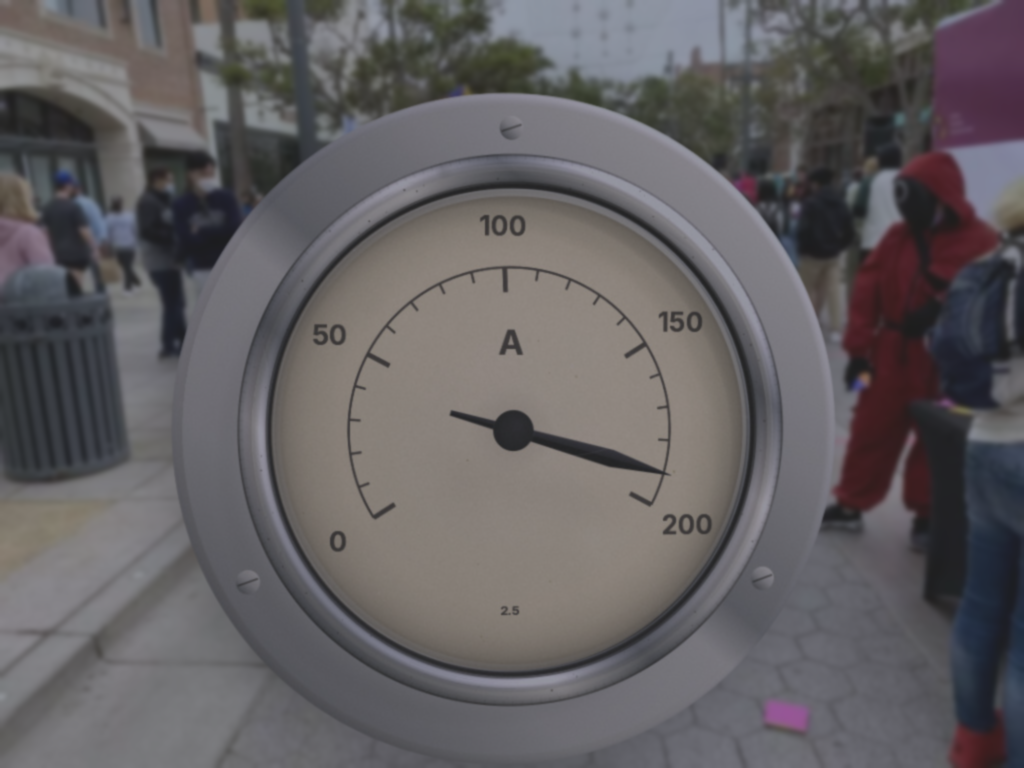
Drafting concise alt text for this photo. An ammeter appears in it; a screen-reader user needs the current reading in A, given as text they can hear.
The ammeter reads 190 A
